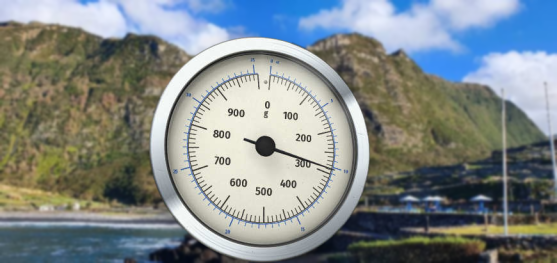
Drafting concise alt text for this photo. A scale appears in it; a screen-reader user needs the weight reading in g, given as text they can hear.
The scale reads 290 g
